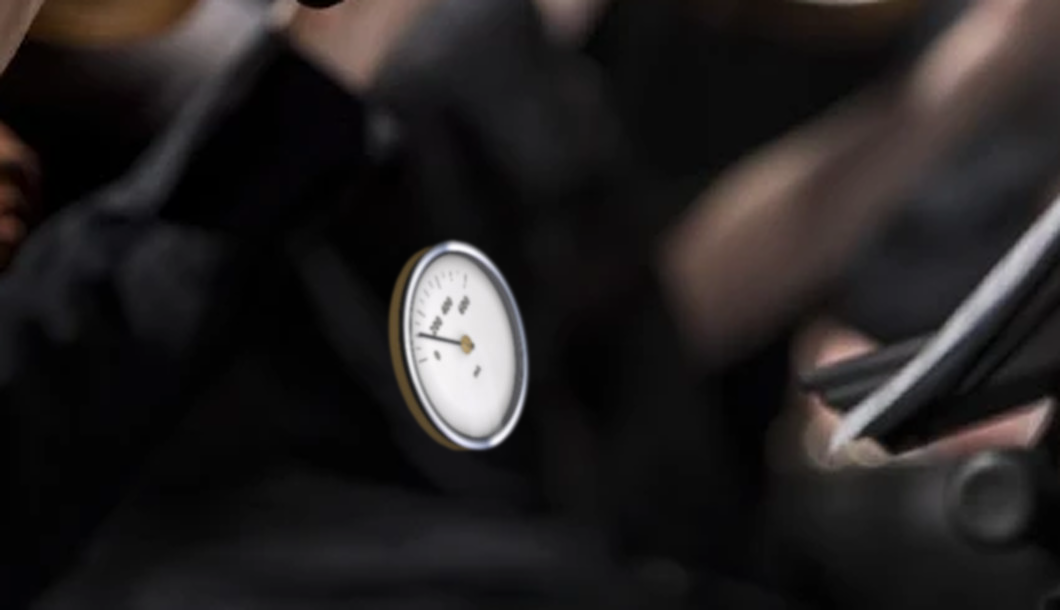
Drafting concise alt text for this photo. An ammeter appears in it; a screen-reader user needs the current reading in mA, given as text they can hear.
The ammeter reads 100 mA
